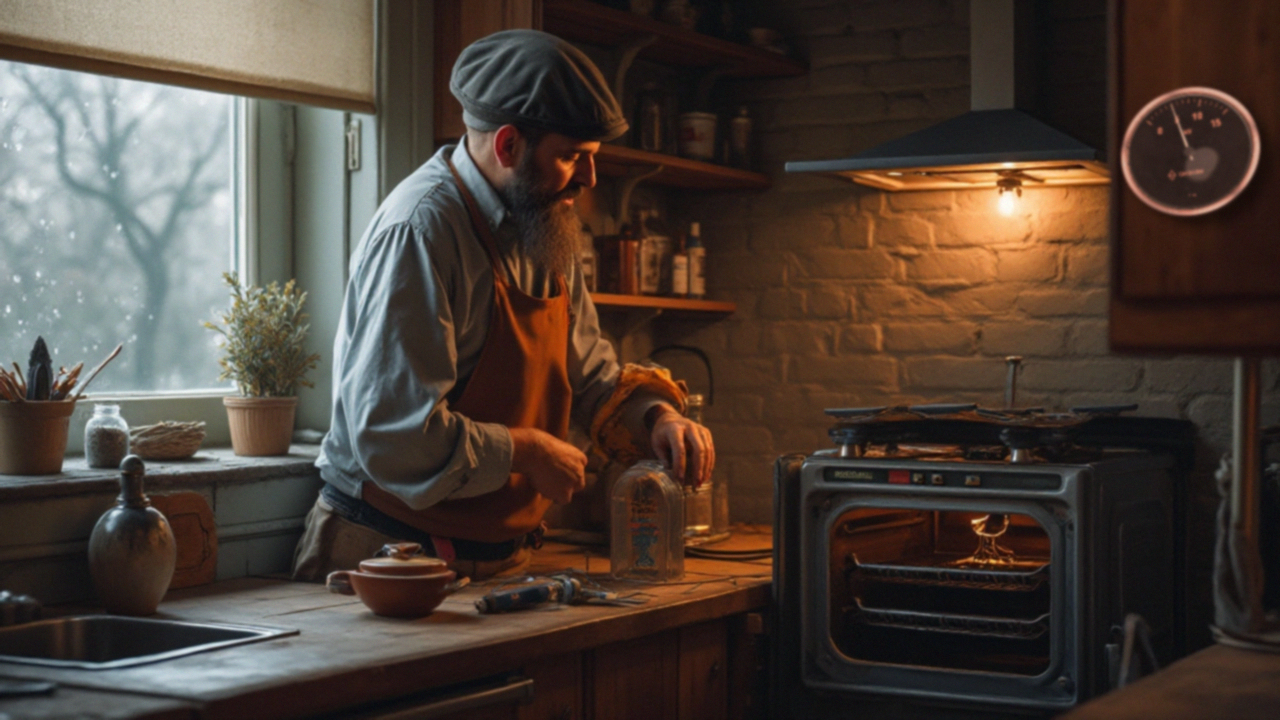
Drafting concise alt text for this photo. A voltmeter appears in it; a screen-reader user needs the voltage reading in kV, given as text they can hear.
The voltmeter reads 5 kV
